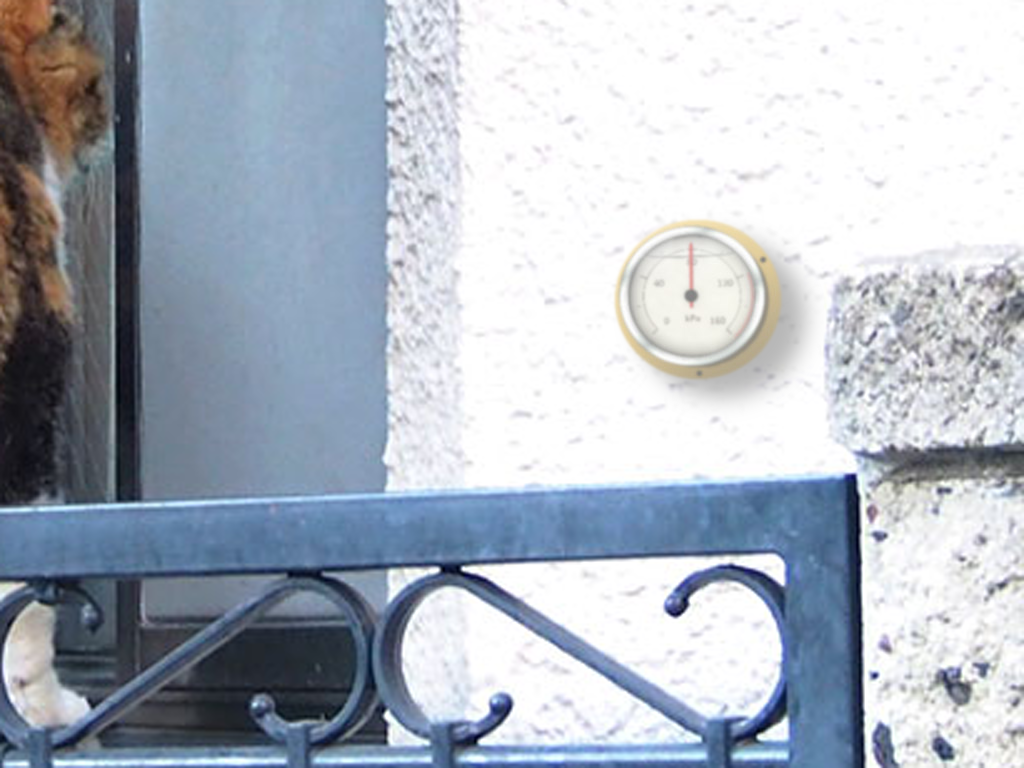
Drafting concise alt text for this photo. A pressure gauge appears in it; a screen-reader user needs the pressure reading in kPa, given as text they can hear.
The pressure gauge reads 80 kPa
